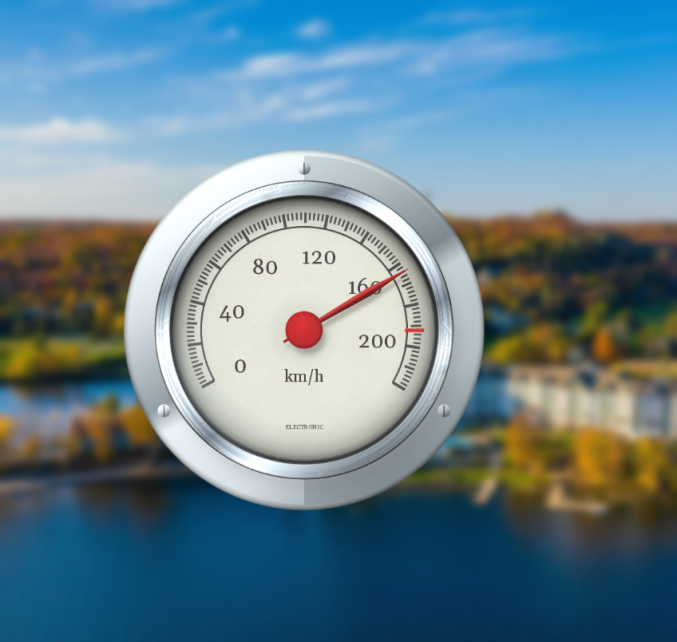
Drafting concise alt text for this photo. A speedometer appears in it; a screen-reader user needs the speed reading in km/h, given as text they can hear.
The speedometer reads 164 km/h
